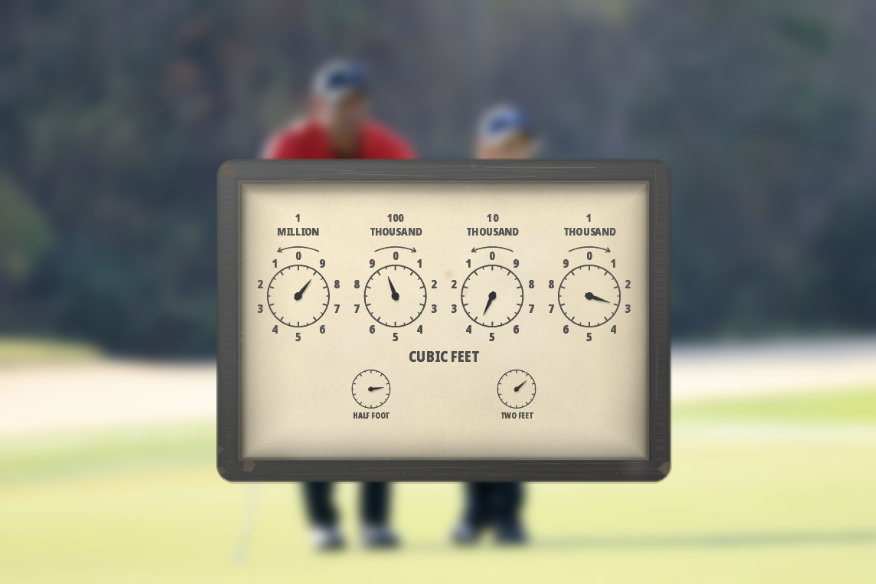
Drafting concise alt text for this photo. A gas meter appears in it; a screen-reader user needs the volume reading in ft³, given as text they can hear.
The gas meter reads 894300 ft³
